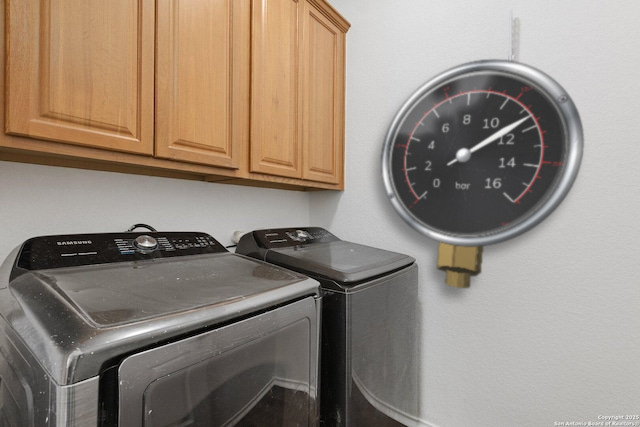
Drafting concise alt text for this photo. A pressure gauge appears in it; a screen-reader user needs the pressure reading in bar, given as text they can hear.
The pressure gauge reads 11.5 bar
